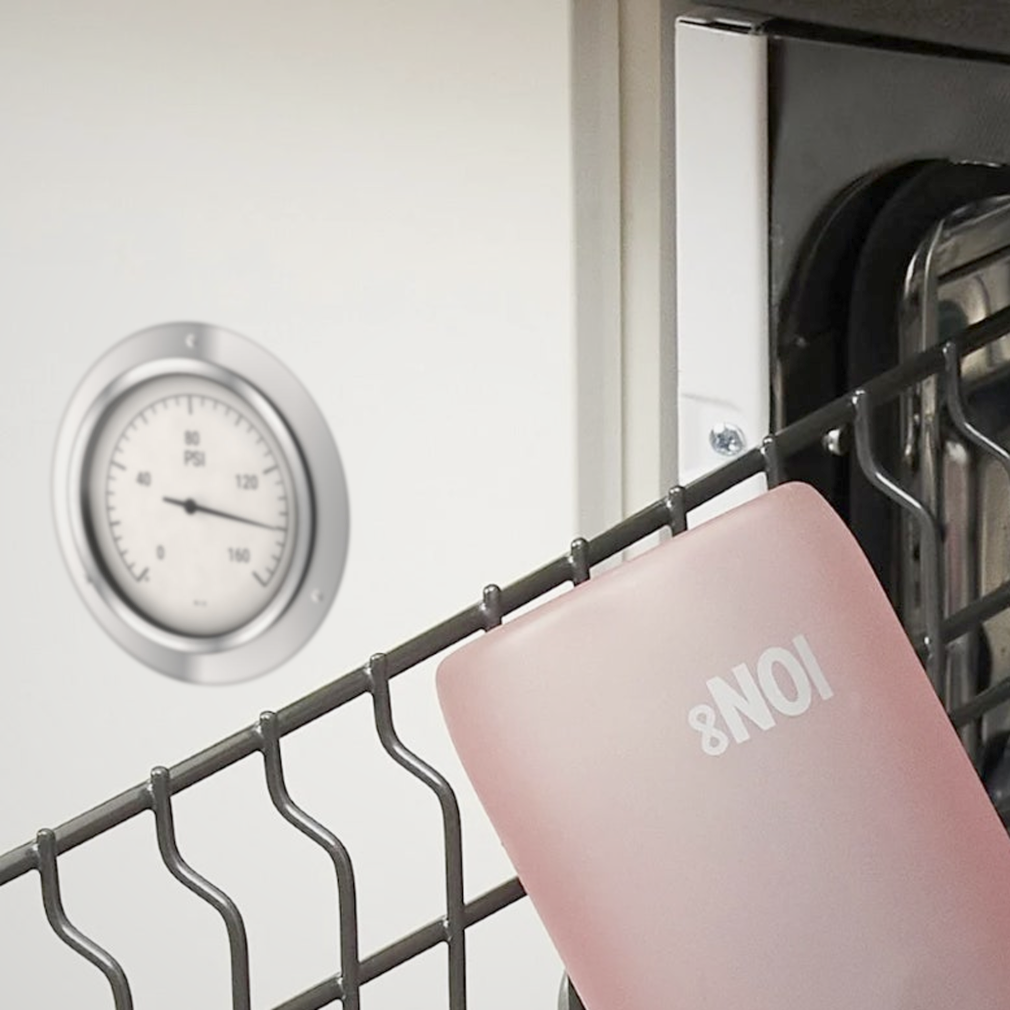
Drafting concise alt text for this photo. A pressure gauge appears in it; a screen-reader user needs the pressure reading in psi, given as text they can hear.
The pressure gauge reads 140 psi
